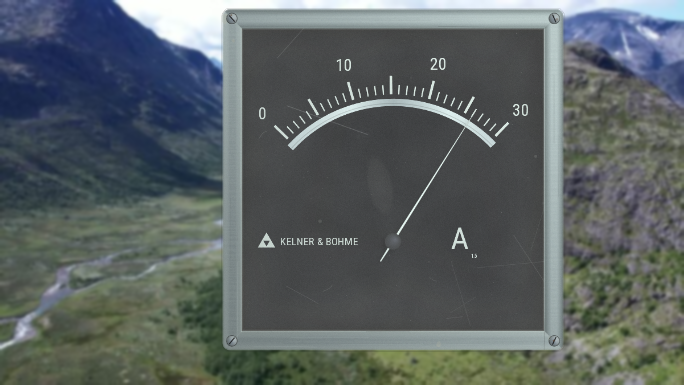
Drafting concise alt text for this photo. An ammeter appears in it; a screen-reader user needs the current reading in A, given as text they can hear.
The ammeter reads 26 A
